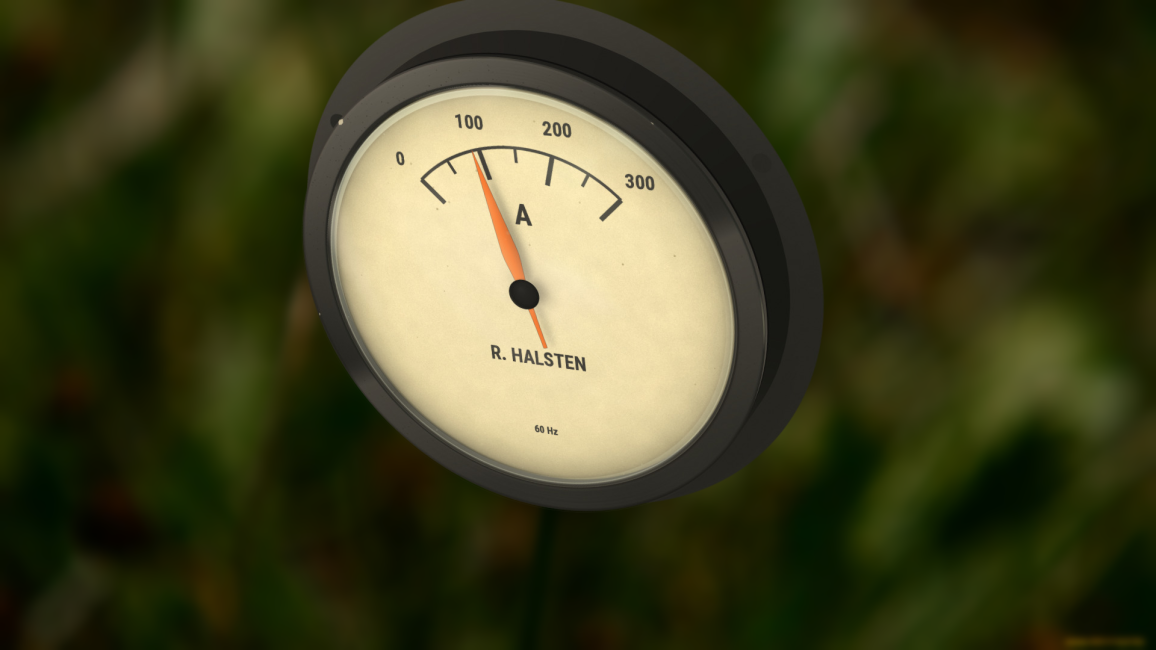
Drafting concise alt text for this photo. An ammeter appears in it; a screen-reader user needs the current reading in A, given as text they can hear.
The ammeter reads 100 A
